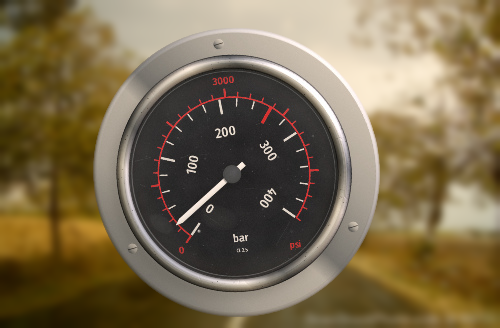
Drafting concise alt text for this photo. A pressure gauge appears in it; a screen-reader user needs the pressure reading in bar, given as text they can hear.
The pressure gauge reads 20 bar
